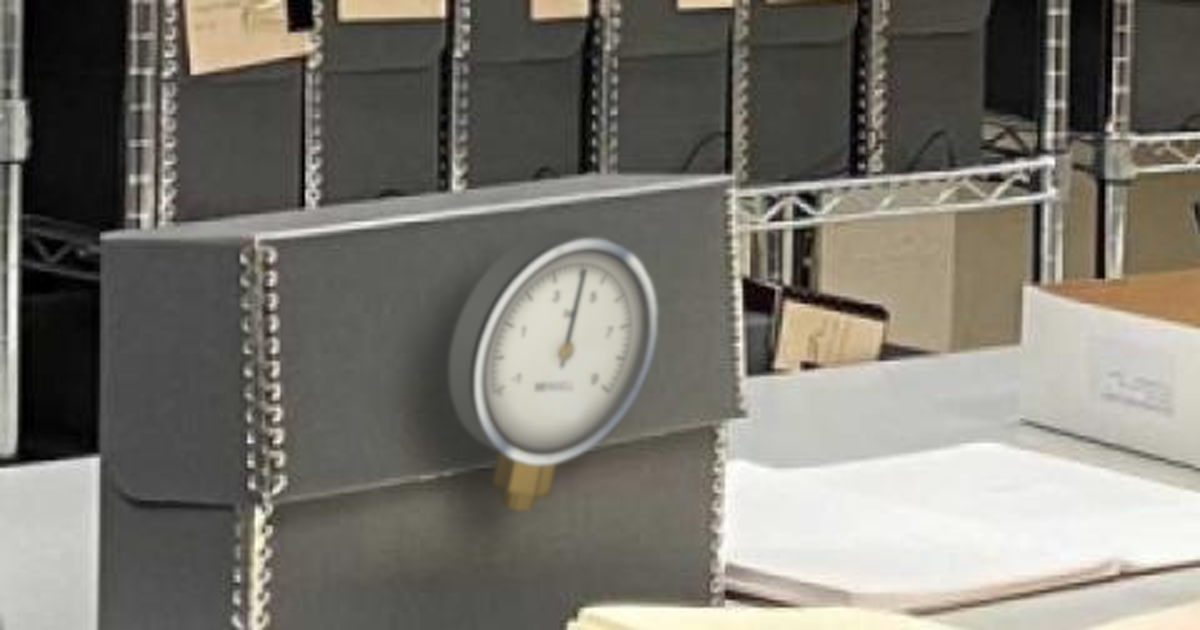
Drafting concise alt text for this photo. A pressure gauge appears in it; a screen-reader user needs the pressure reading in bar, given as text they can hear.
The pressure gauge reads 4 bar
